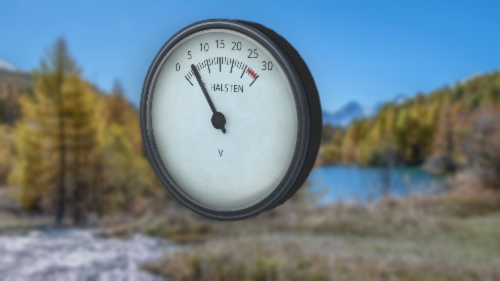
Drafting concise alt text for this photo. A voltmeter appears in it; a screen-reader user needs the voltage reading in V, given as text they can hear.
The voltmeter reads 5 V
